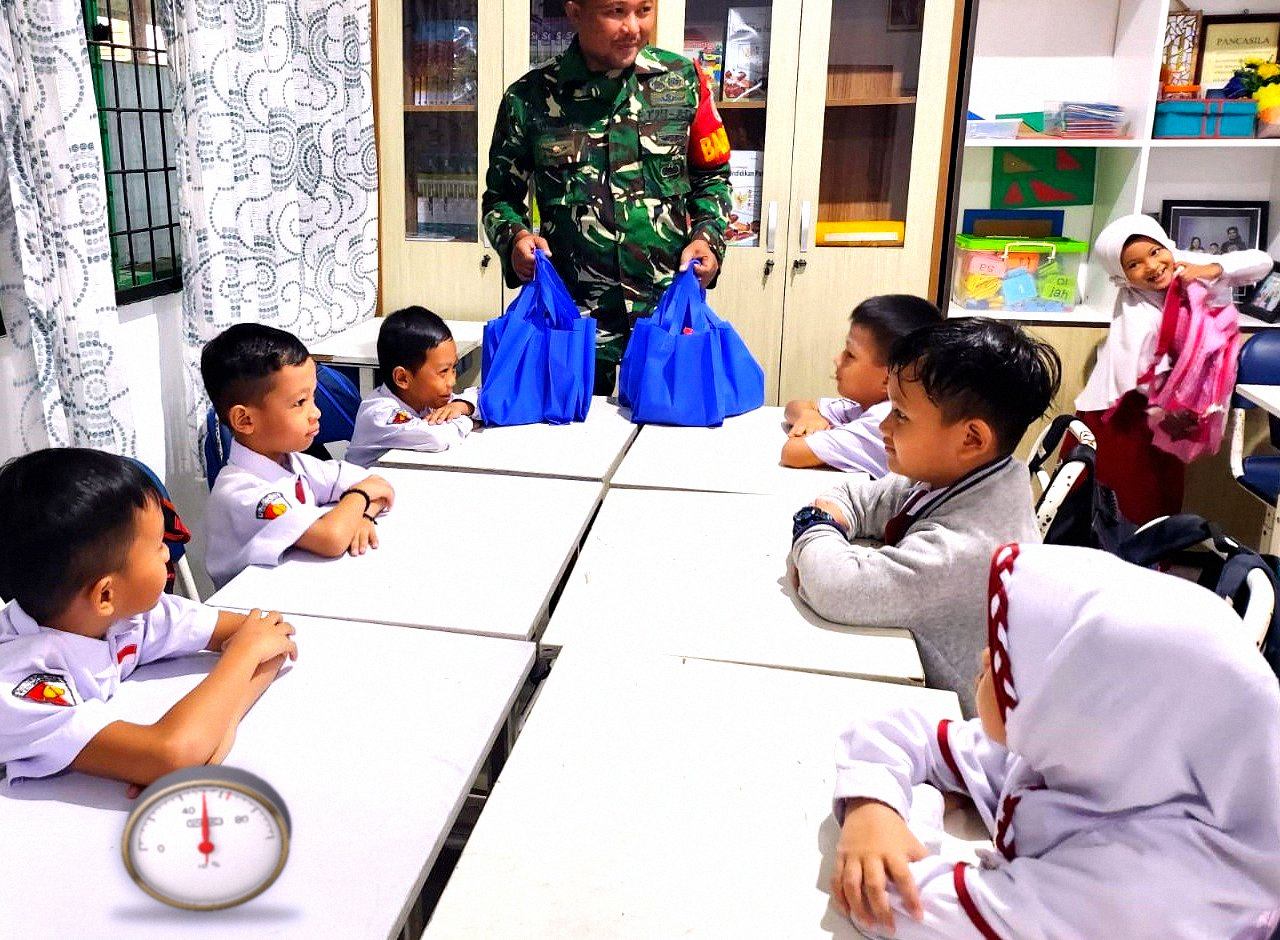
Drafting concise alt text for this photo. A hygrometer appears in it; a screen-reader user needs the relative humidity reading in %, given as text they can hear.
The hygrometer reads 52 %
